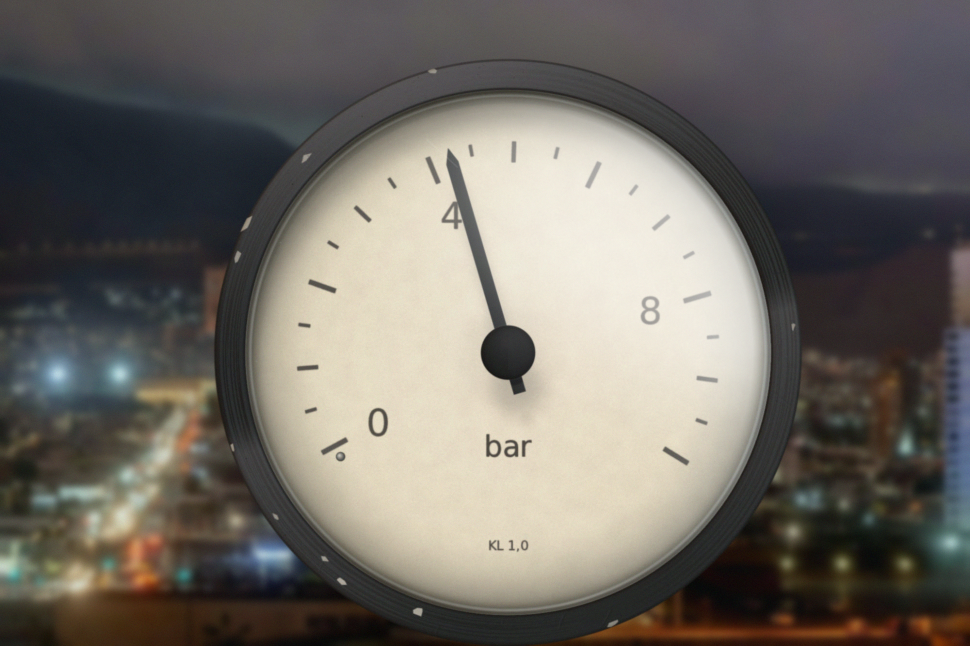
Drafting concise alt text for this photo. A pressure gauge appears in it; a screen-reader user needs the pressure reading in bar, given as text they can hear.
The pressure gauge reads 4.25 bar
